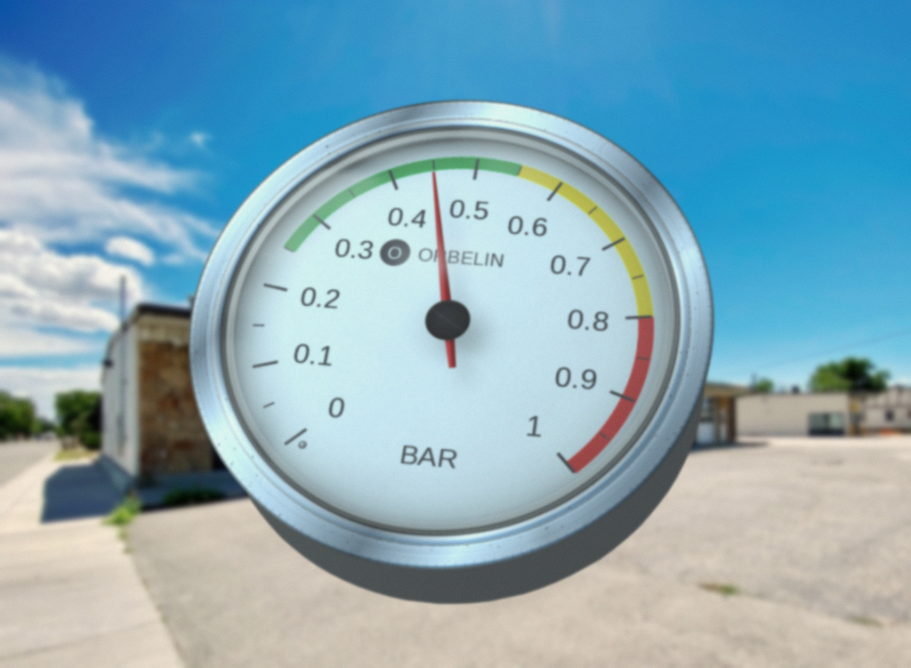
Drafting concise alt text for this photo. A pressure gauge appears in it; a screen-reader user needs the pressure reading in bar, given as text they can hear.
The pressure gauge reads 0.45 bar
